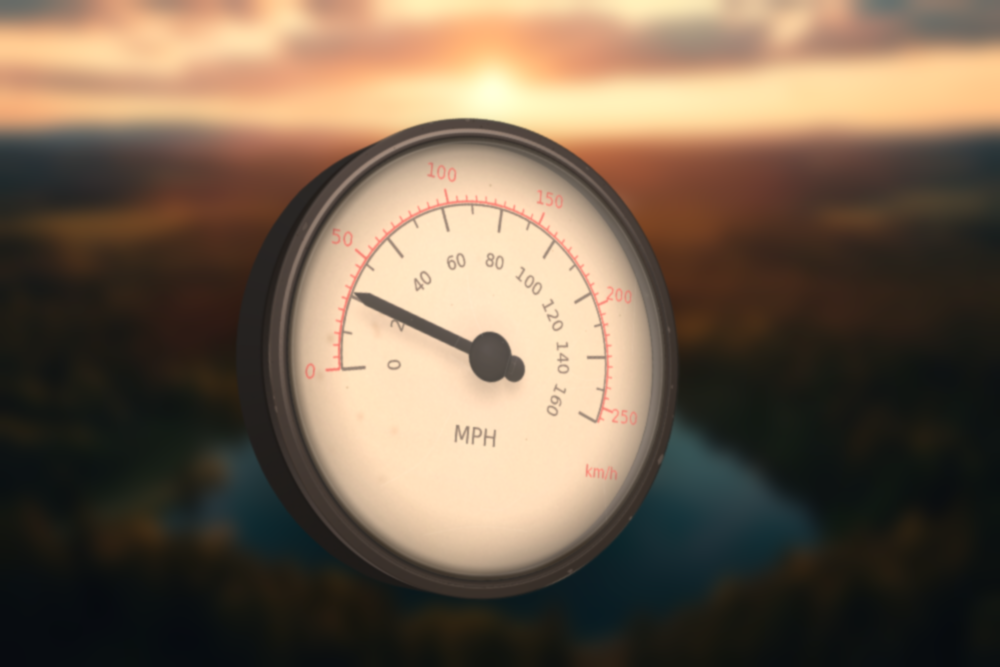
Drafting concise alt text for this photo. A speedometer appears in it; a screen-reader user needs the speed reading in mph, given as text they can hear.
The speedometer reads 20 mph
